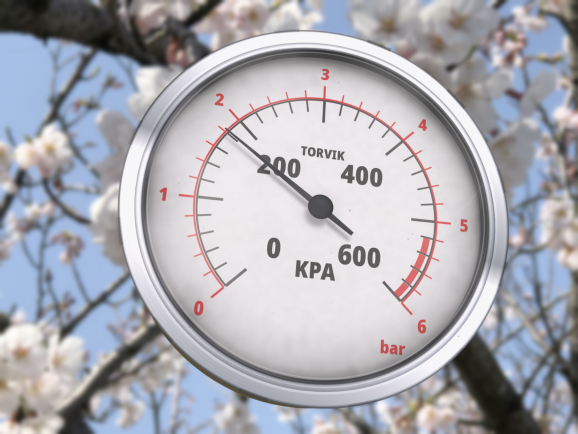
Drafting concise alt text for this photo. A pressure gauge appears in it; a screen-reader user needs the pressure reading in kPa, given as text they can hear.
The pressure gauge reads 180 kPa
